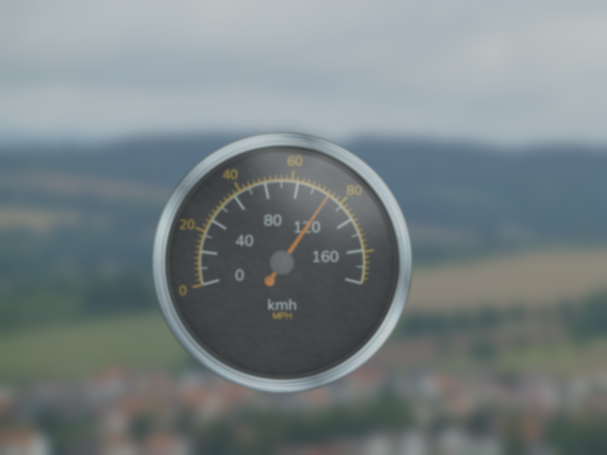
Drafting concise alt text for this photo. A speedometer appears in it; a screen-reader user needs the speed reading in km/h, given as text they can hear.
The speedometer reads 120 km/h
